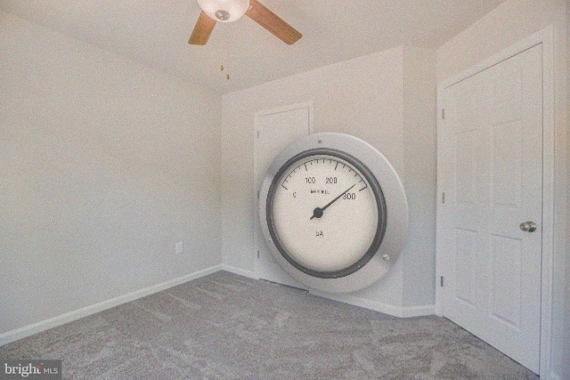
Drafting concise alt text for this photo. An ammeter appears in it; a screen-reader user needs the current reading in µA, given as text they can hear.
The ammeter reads 280 µA
